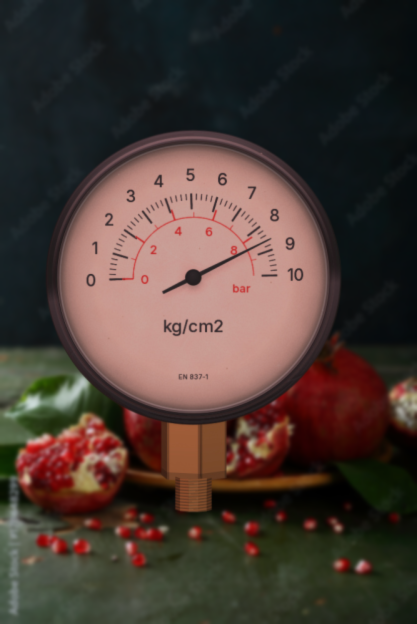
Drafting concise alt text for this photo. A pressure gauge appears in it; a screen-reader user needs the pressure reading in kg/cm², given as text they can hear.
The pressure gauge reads 8.6 kg/cm²
